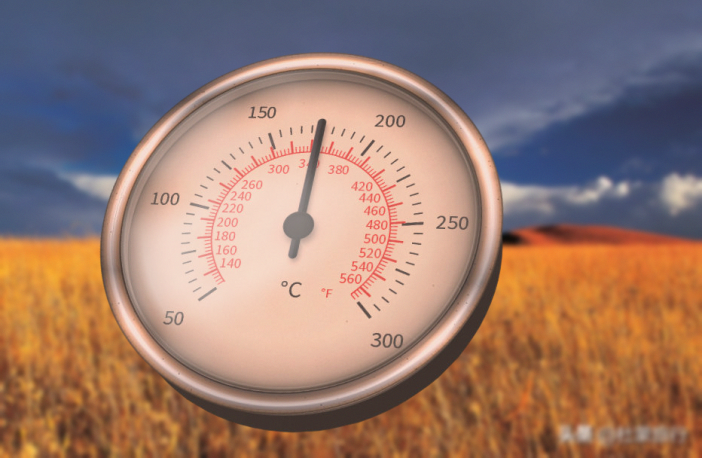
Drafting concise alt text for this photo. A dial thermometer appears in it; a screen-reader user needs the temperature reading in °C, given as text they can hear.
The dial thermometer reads 175 °C
